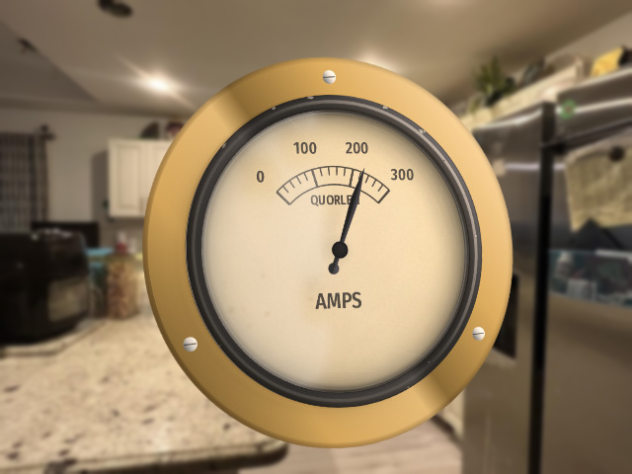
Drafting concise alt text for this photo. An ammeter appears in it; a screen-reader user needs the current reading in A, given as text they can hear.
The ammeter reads 220 A
